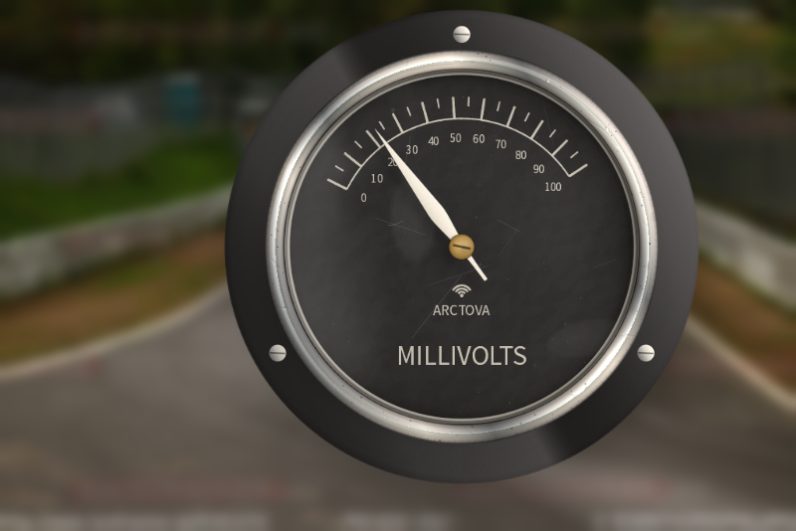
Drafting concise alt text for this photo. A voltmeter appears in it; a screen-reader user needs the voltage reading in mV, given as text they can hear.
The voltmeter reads 22.5 mV
